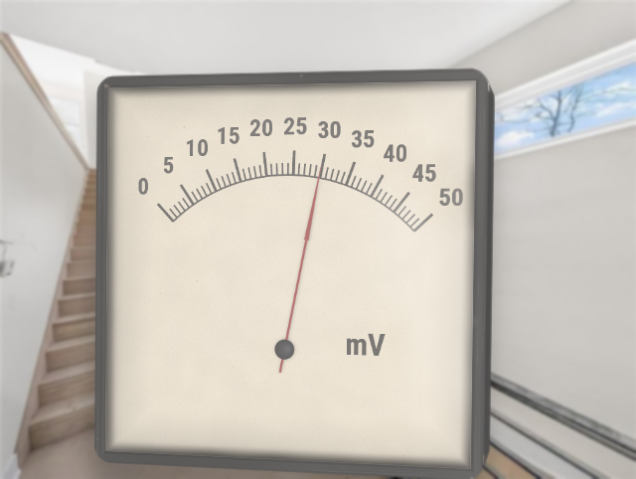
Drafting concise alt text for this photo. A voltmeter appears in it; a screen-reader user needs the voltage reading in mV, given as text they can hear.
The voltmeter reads 30 mV
